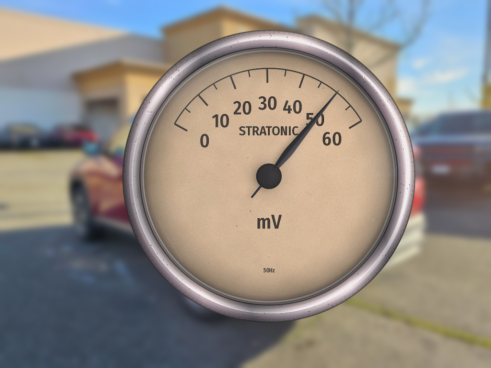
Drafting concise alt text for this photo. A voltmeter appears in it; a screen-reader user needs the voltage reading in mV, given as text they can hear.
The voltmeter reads 50 mV
